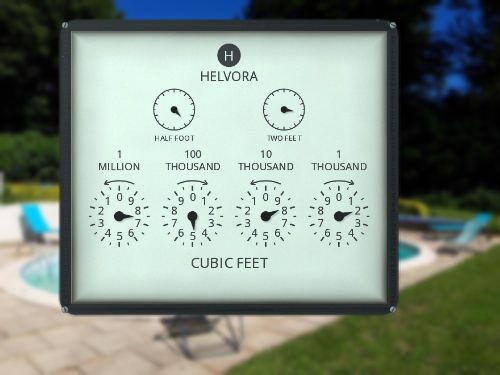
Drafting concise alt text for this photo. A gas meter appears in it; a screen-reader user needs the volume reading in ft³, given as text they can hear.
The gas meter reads 748200 ft³
